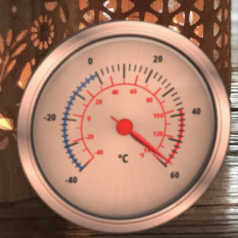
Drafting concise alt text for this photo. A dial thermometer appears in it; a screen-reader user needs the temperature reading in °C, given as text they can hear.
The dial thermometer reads 58 °C
